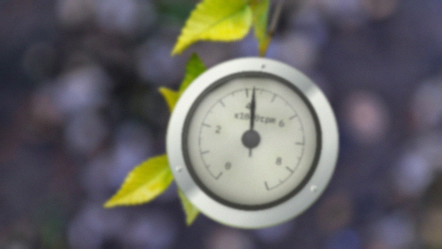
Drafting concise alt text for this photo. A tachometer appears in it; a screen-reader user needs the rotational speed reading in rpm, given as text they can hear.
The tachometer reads 4250 rpm
